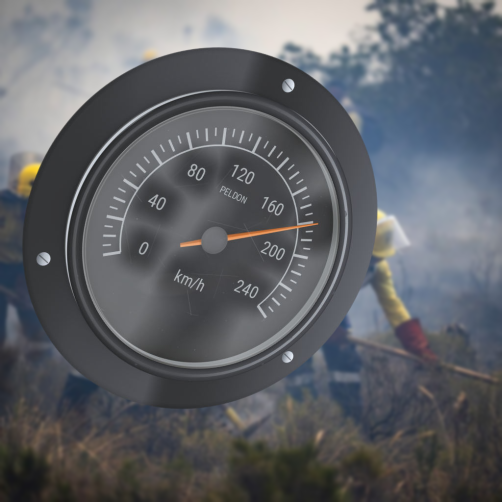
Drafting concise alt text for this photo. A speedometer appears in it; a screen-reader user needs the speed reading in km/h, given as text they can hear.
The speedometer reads 180 km/h
